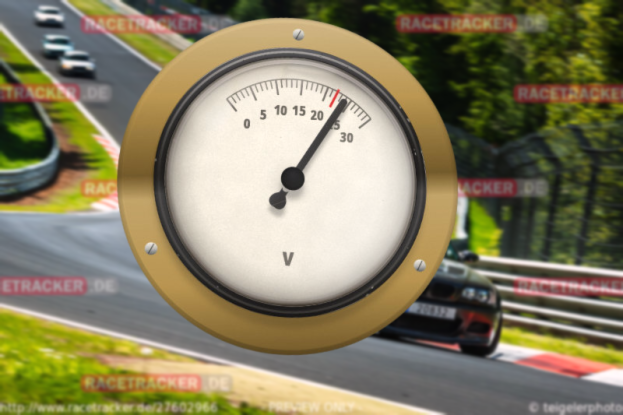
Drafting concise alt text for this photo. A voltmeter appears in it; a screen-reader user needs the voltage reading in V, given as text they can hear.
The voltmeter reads 24 V
